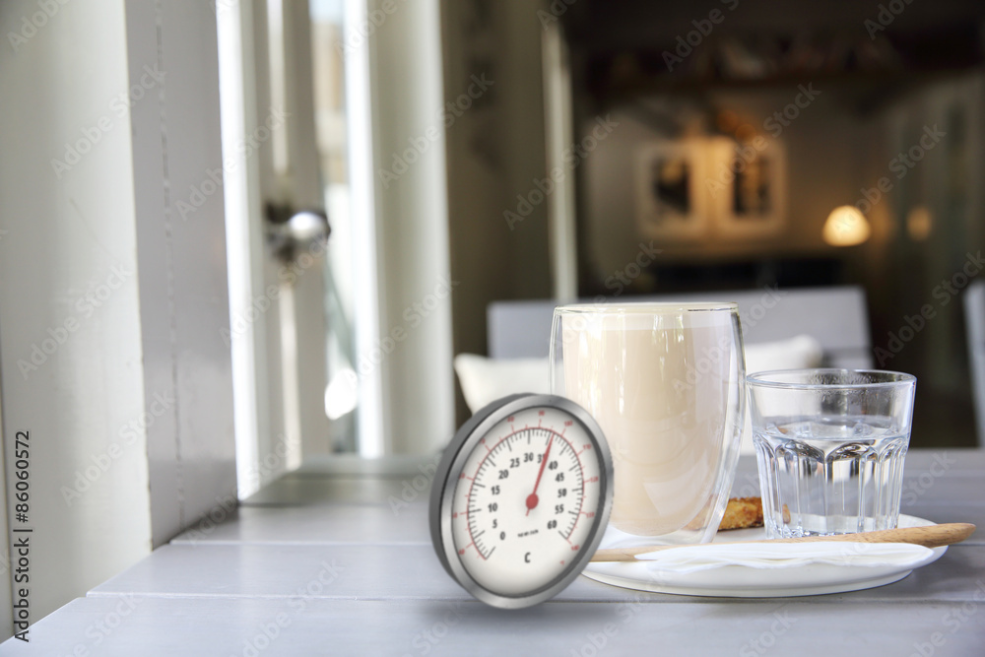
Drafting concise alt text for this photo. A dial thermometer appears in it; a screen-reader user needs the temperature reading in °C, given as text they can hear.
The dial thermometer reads 35 °C
